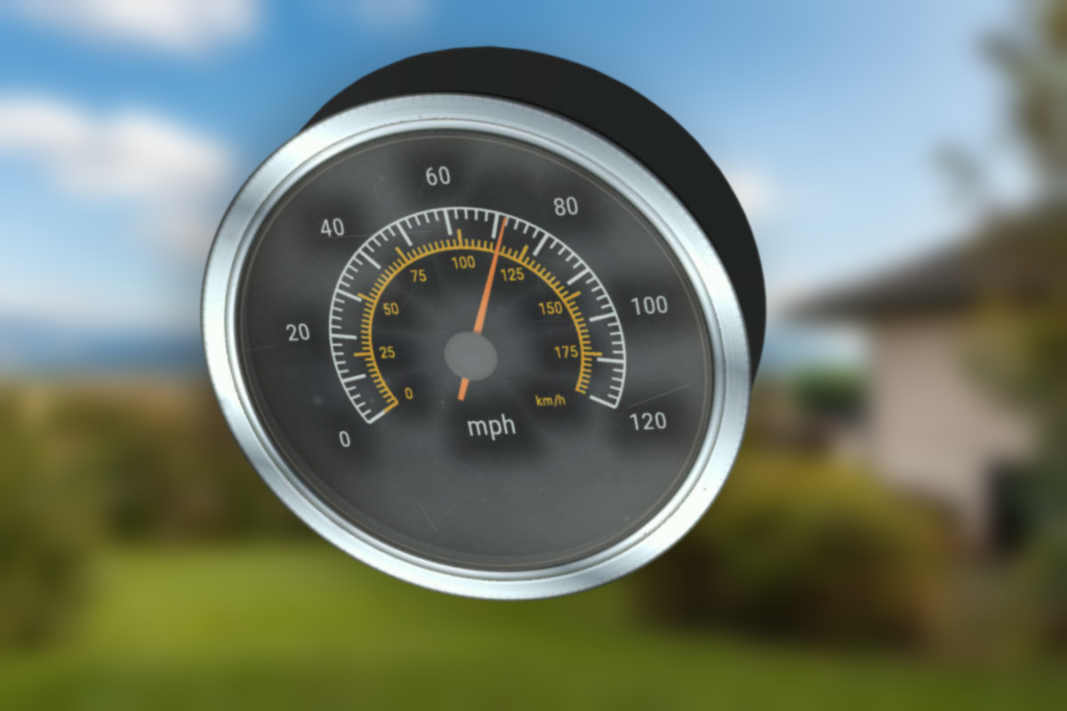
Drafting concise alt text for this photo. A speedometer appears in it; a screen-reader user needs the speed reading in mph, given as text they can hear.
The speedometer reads 72 mph
